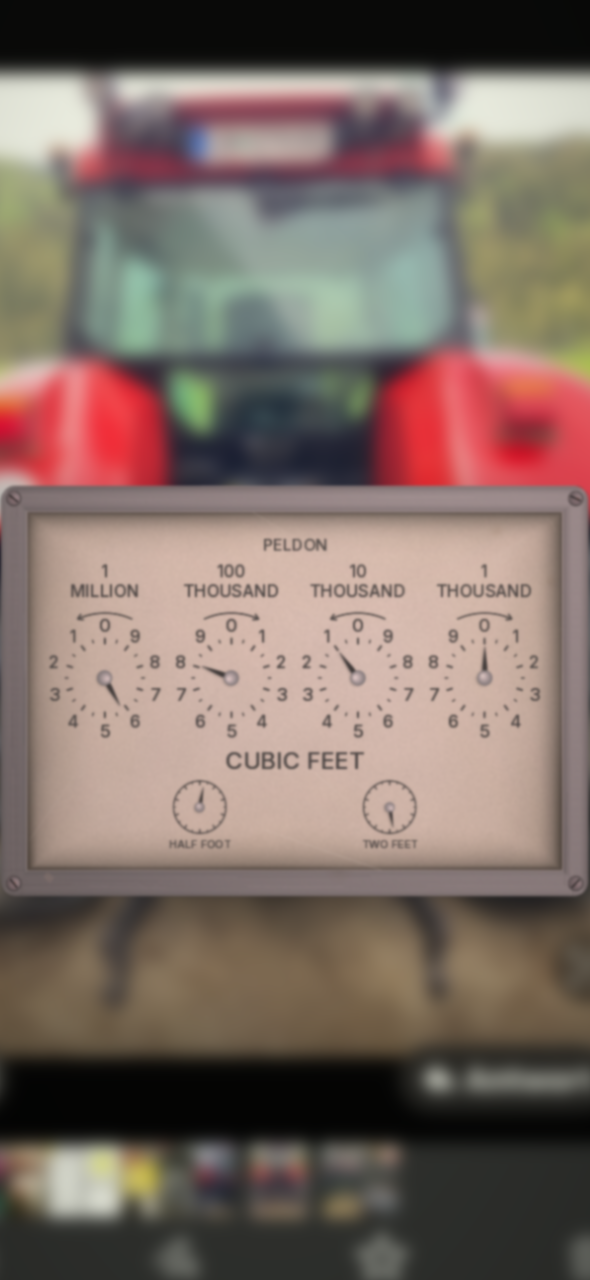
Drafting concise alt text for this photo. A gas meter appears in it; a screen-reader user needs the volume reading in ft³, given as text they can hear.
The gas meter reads 581000 ft³
